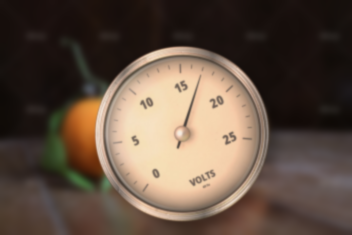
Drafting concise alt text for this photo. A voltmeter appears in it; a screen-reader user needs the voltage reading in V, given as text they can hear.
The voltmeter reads 17 V
